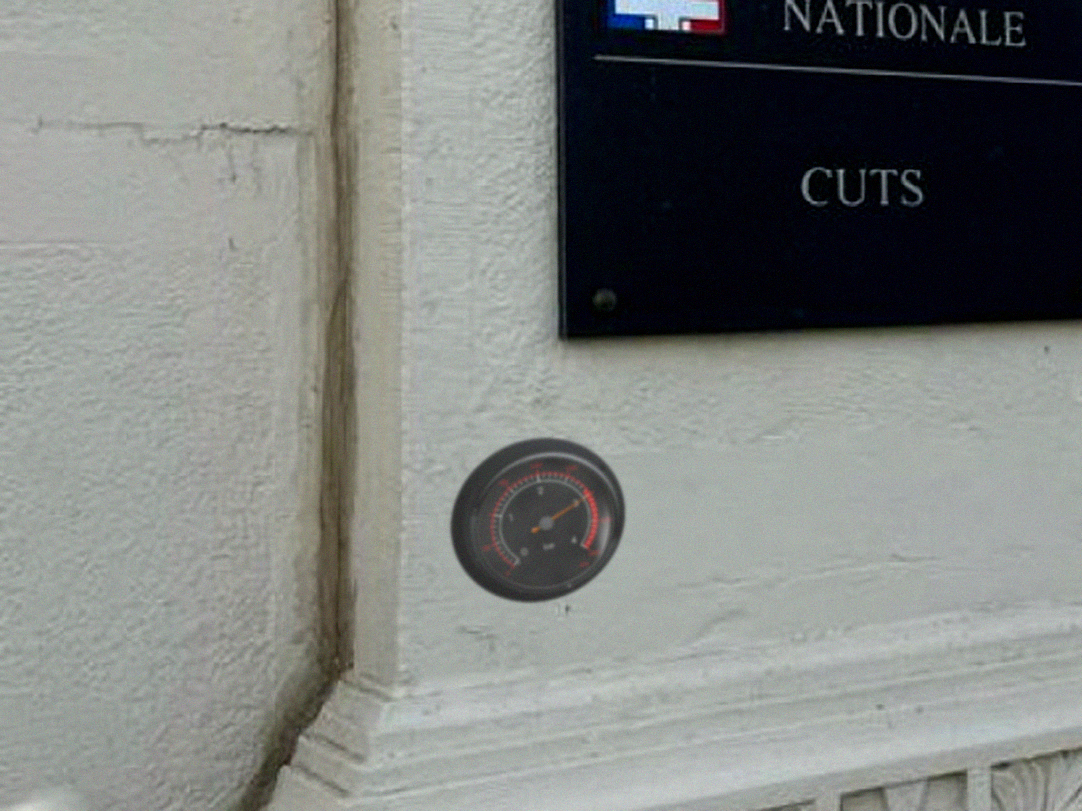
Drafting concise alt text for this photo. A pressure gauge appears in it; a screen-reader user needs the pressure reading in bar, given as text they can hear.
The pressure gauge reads 3 bar
